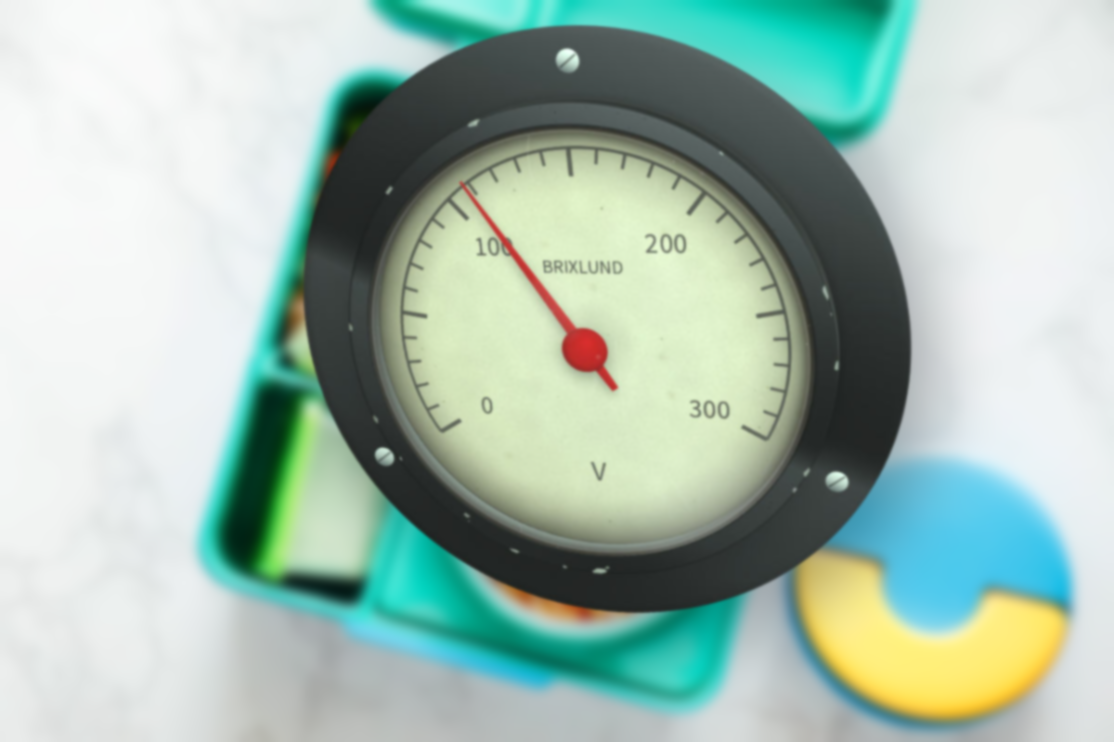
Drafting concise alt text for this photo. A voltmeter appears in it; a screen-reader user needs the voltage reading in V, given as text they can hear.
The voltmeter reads 110 V
